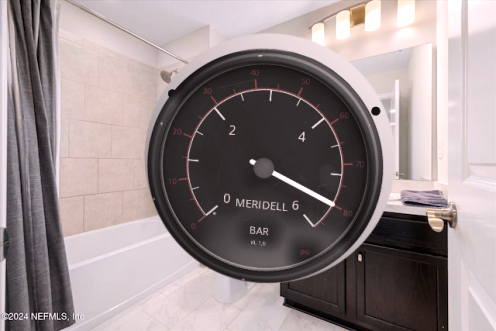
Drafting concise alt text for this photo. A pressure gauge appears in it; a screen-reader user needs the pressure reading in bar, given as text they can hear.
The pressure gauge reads 5.5 bar
